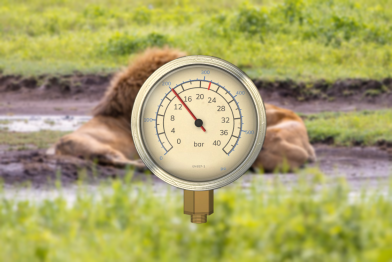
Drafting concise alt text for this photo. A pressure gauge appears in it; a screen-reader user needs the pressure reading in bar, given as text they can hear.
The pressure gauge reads 14 bar
